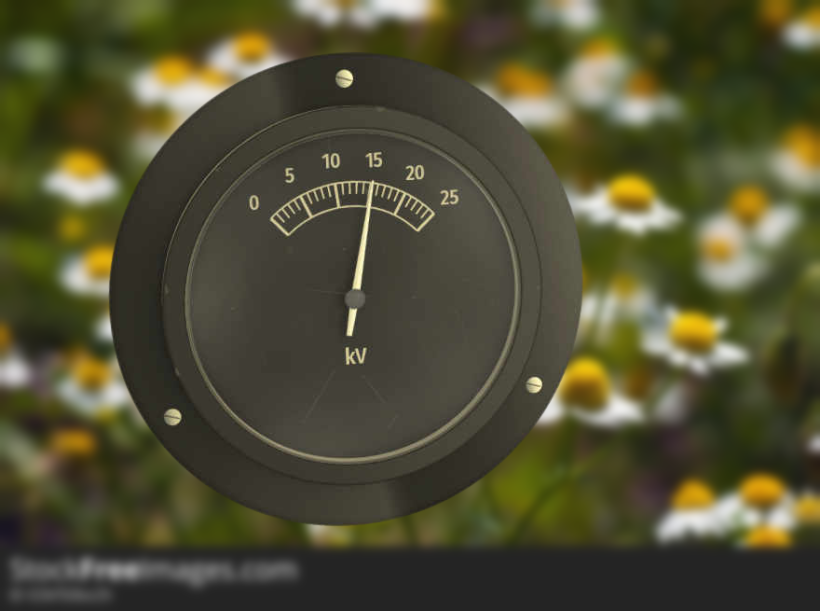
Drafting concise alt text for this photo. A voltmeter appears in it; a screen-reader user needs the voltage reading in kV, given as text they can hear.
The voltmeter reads 15 kV
